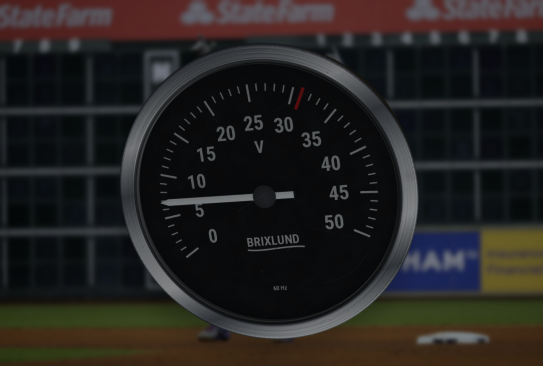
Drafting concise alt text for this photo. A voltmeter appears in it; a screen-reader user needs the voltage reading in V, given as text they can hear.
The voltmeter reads 7 V
